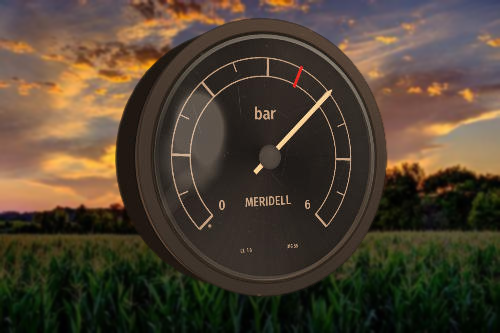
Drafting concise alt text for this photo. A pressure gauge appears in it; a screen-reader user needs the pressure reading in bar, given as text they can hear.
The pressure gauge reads 4 bar
